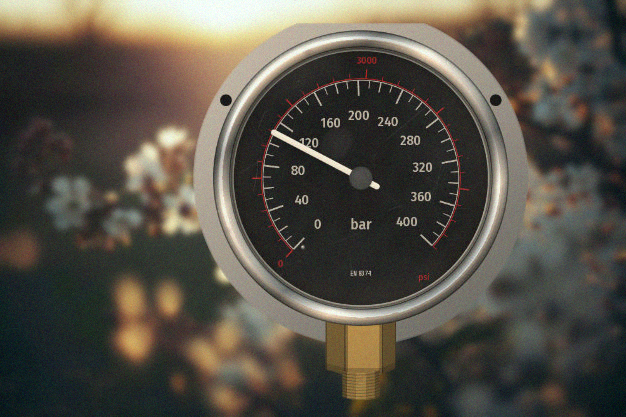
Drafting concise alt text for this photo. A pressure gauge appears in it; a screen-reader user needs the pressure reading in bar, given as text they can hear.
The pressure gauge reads 110 bar
